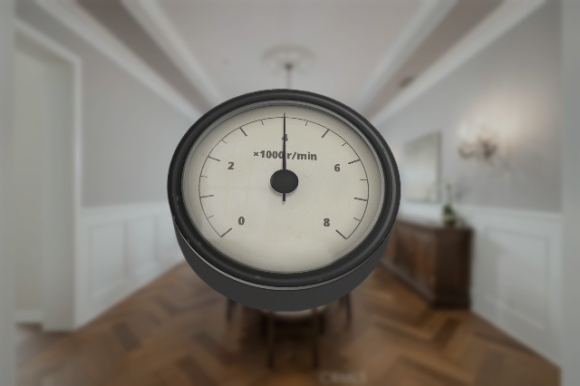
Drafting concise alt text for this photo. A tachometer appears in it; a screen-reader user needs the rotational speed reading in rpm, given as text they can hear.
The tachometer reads 4000 rpm
